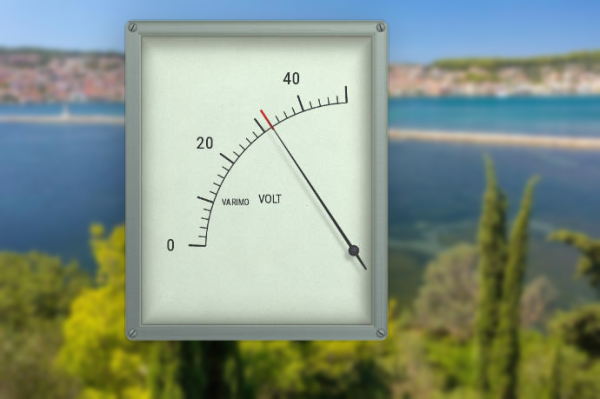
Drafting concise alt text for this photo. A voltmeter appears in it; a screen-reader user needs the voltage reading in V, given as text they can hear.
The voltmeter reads 32 V
